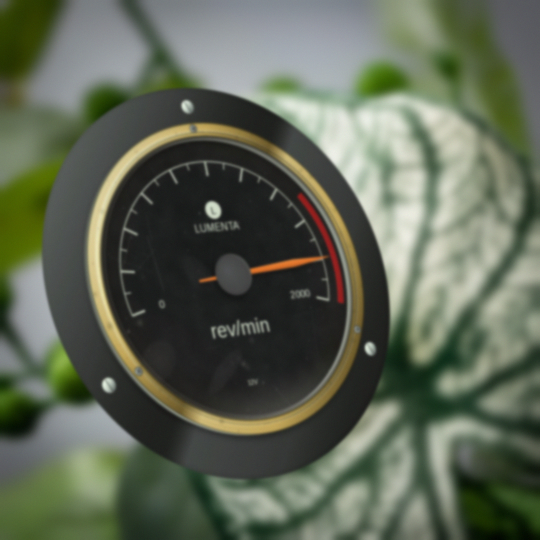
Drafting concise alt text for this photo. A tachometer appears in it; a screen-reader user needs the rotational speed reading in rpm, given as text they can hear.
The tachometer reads 1800 rpm
